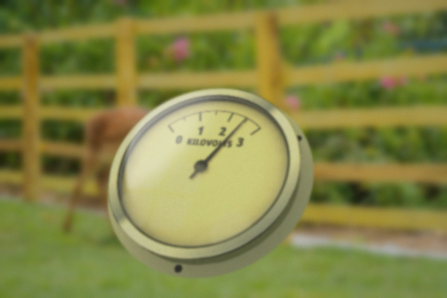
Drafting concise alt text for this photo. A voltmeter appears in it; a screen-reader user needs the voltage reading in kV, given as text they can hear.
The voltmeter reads 2.5 kV
